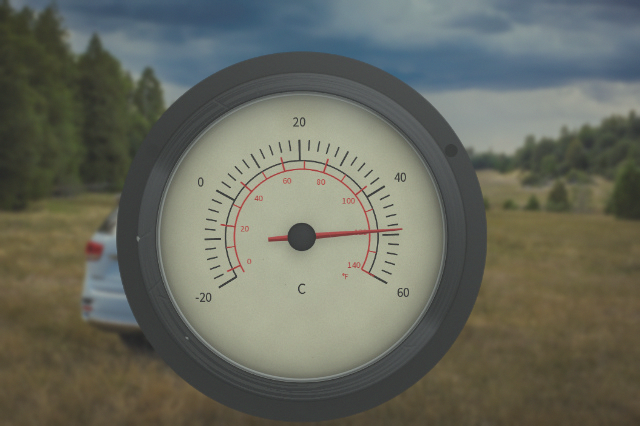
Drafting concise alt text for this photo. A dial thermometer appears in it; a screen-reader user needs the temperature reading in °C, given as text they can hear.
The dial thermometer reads 49 °C
